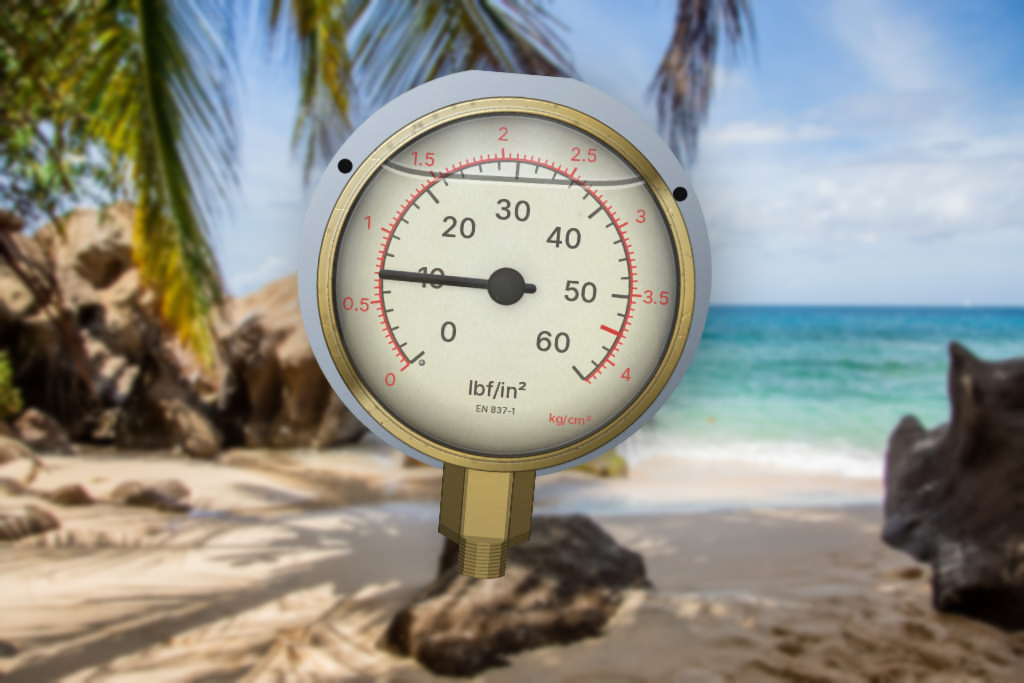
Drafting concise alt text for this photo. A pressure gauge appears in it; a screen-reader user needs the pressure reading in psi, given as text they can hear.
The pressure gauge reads 10 psi
